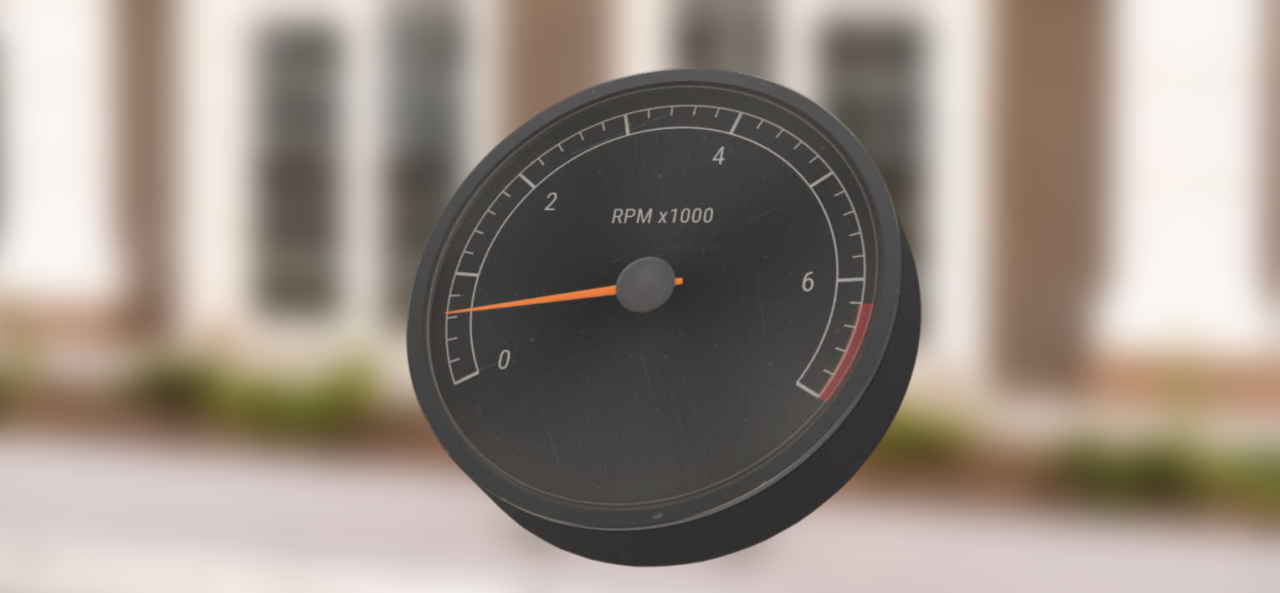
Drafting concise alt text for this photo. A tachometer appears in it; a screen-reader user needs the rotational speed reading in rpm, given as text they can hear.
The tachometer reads 600 rpm
